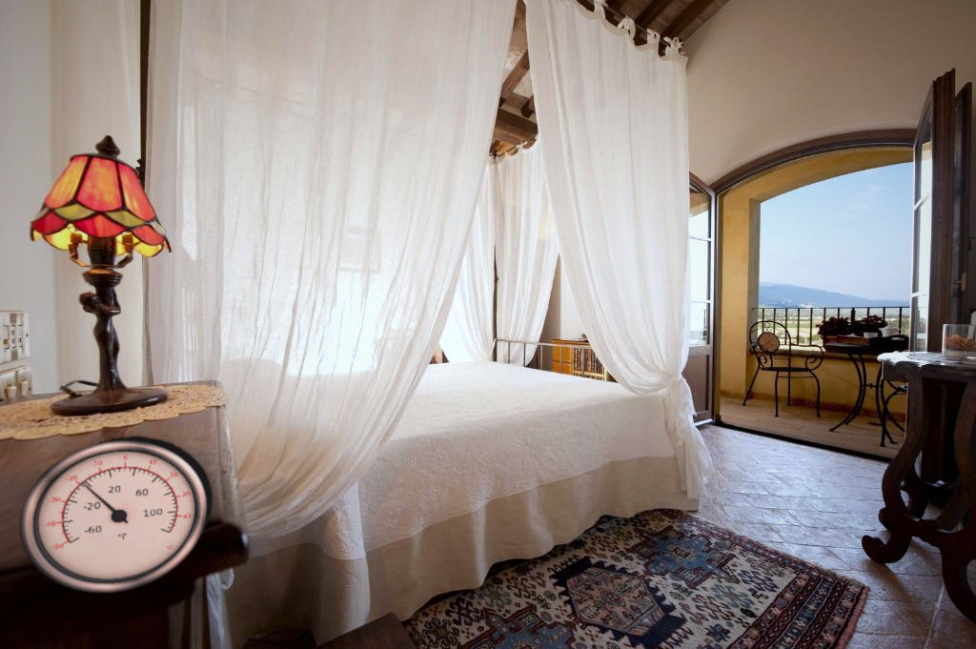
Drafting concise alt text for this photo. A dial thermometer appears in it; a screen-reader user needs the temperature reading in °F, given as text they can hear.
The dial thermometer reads 0 °F
